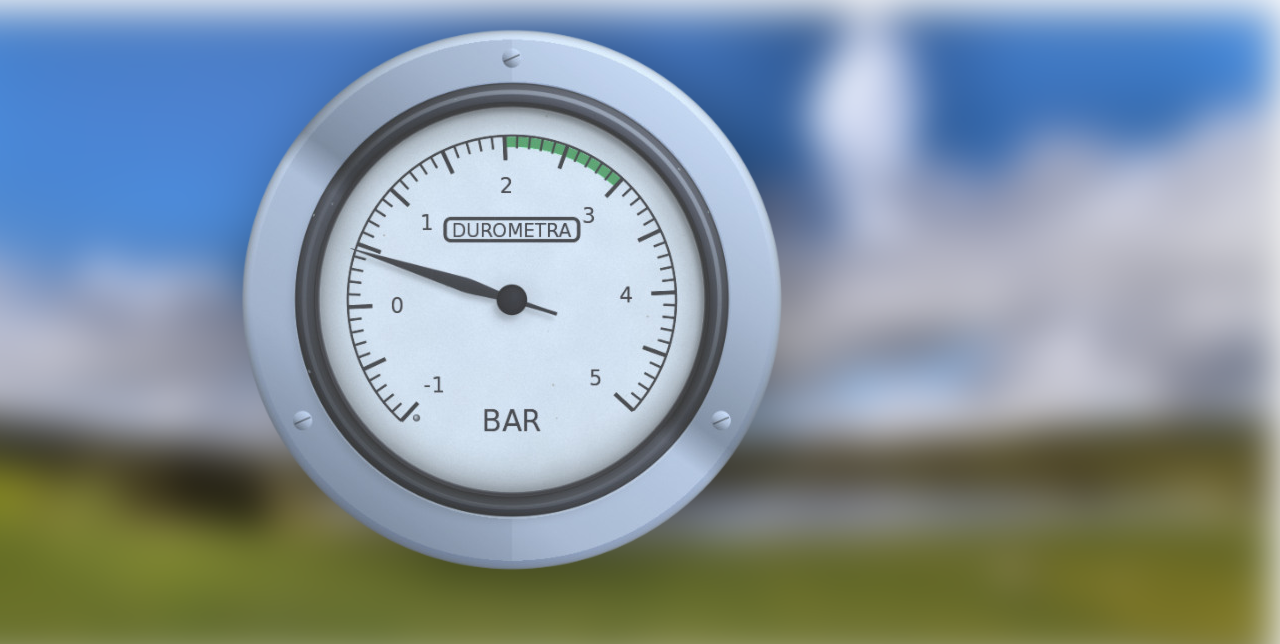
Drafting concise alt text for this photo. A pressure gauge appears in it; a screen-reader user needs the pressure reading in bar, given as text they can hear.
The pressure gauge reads 0.45 bar
